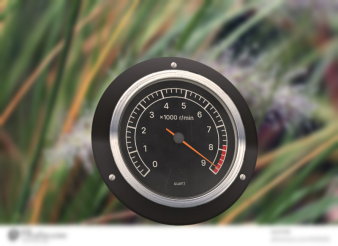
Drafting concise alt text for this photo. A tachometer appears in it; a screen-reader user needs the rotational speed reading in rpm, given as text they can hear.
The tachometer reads 8800 rpm
